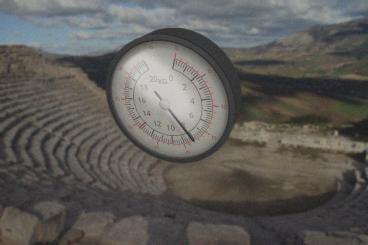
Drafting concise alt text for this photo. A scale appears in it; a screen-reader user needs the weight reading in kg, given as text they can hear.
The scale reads 8 kg
